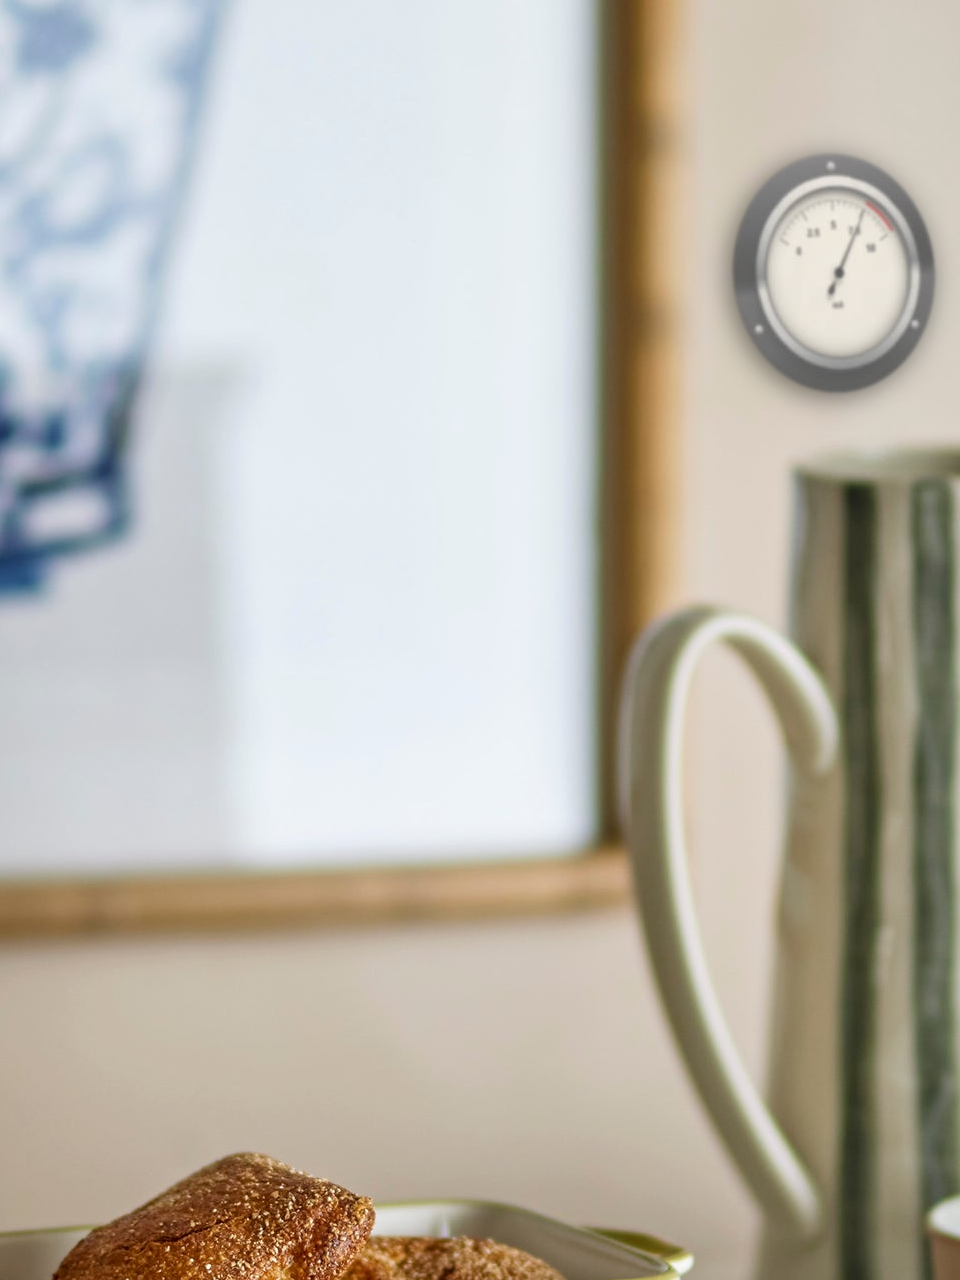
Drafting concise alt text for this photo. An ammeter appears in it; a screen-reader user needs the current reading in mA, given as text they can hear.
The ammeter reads 7.5 mA
